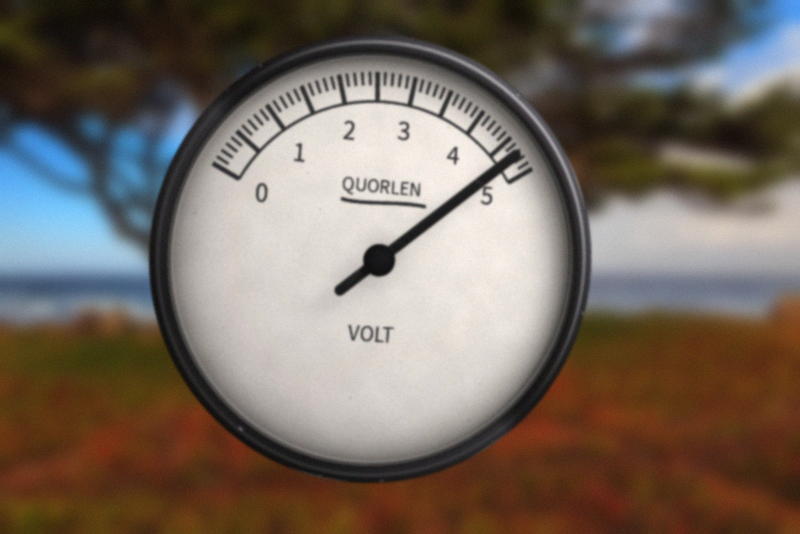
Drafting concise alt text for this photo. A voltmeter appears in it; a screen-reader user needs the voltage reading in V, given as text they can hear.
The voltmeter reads 4.7 V
